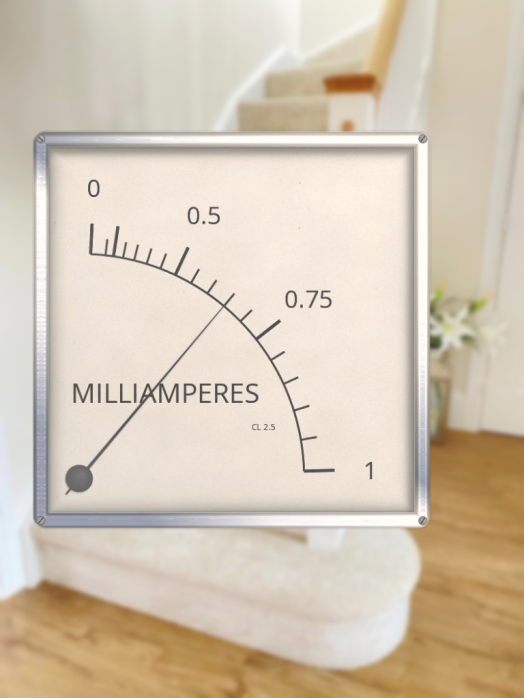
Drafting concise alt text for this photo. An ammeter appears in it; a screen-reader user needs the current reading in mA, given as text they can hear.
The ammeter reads 0.65 mA
